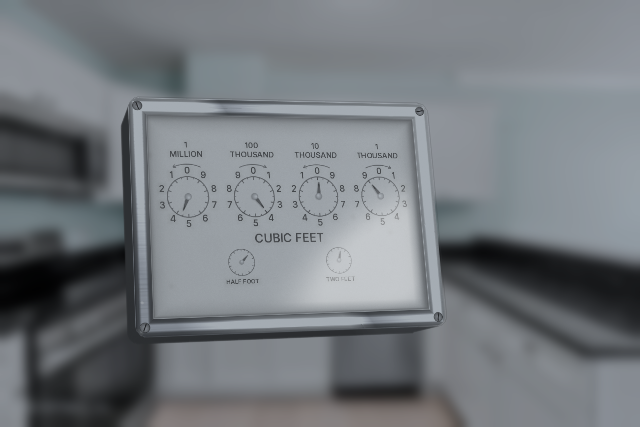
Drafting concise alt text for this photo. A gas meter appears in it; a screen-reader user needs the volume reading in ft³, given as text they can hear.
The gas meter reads 439900 ft³
